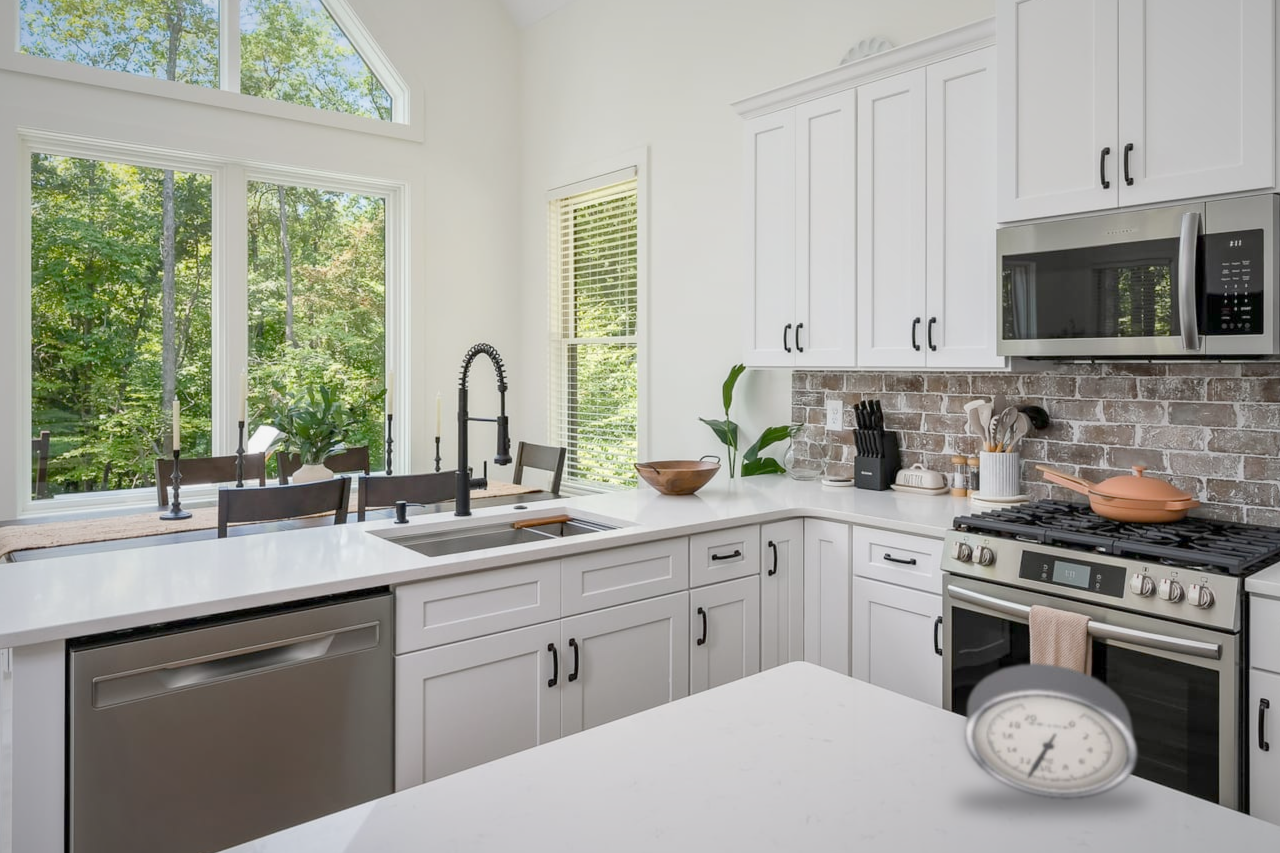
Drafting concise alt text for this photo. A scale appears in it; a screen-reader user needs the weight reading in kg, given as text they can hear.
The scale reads 11 kg
